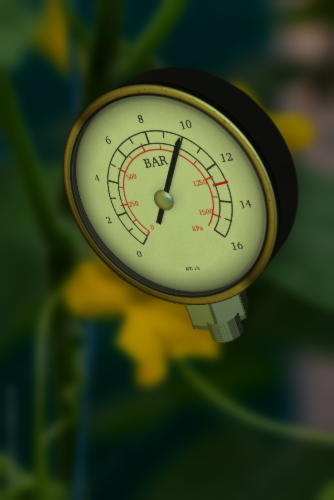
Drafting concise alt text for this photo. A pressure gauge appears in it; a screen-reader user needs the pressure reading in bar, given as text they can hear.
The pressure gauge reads 10 bar
